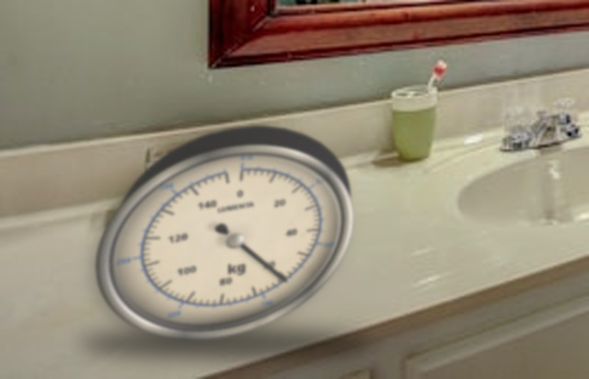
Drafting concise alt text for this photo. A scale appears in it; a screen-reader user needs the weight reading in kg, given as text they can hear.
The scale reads 60 kg
